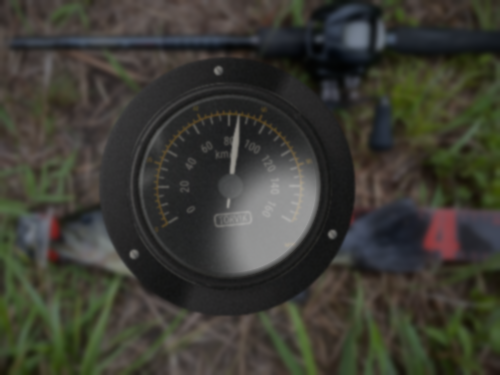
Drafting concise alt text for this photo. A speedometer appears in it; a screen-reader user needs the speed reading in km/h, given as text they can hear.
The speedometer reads 85 km/h
